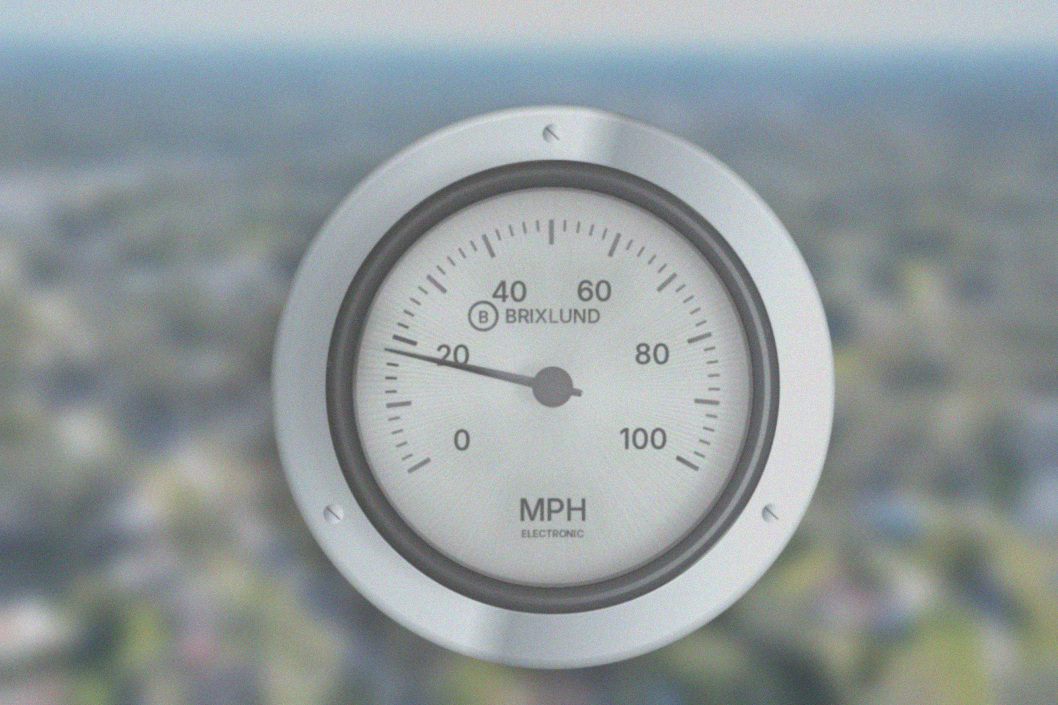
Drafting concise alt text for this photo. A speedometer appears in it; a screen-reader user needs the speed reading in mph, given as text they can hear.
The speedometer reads 18 mph
